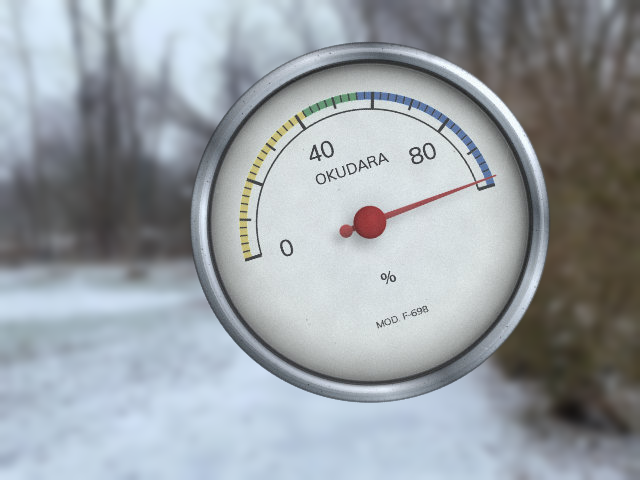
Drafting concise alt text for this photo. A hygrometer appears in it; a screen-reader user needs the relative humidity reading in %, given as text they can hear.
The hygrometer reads 98 %
